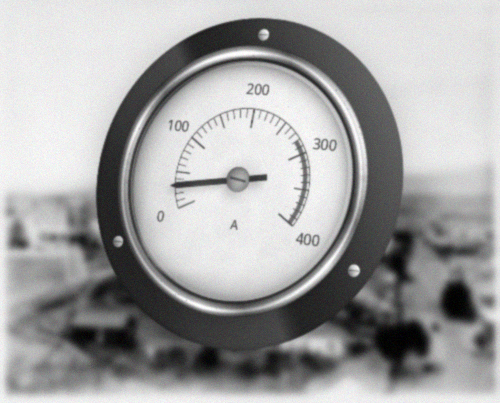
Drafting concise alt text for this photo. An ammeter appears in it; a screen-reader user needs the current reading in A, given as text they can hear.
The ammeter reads 30 A
